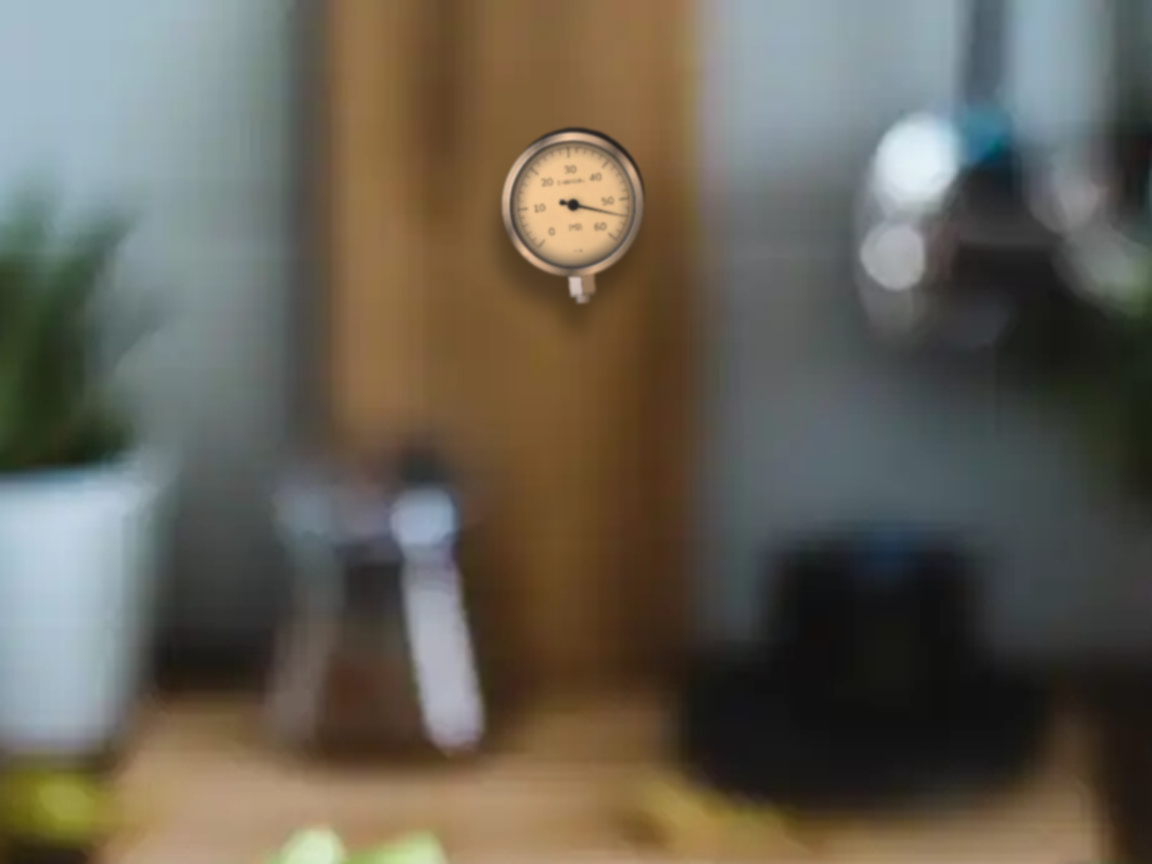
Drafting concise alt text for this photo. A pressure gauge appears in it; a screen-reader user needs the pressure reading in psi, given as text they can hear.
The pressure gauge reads 54 psi
